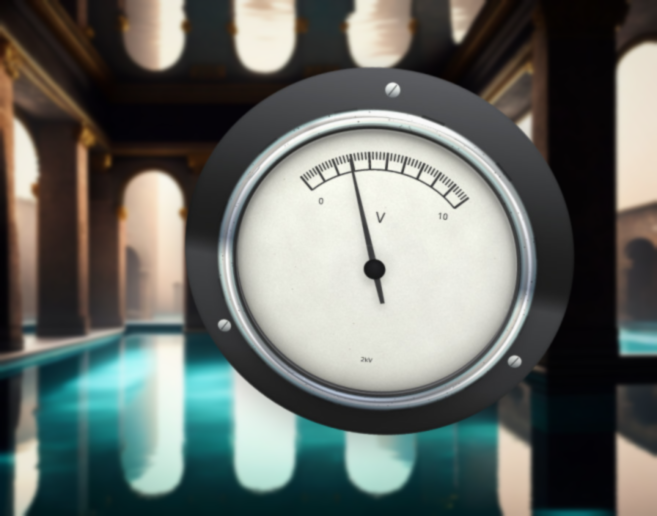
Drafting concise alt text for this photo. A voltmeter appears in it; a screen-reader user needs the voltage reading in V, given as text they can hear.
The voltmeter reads 3 V
